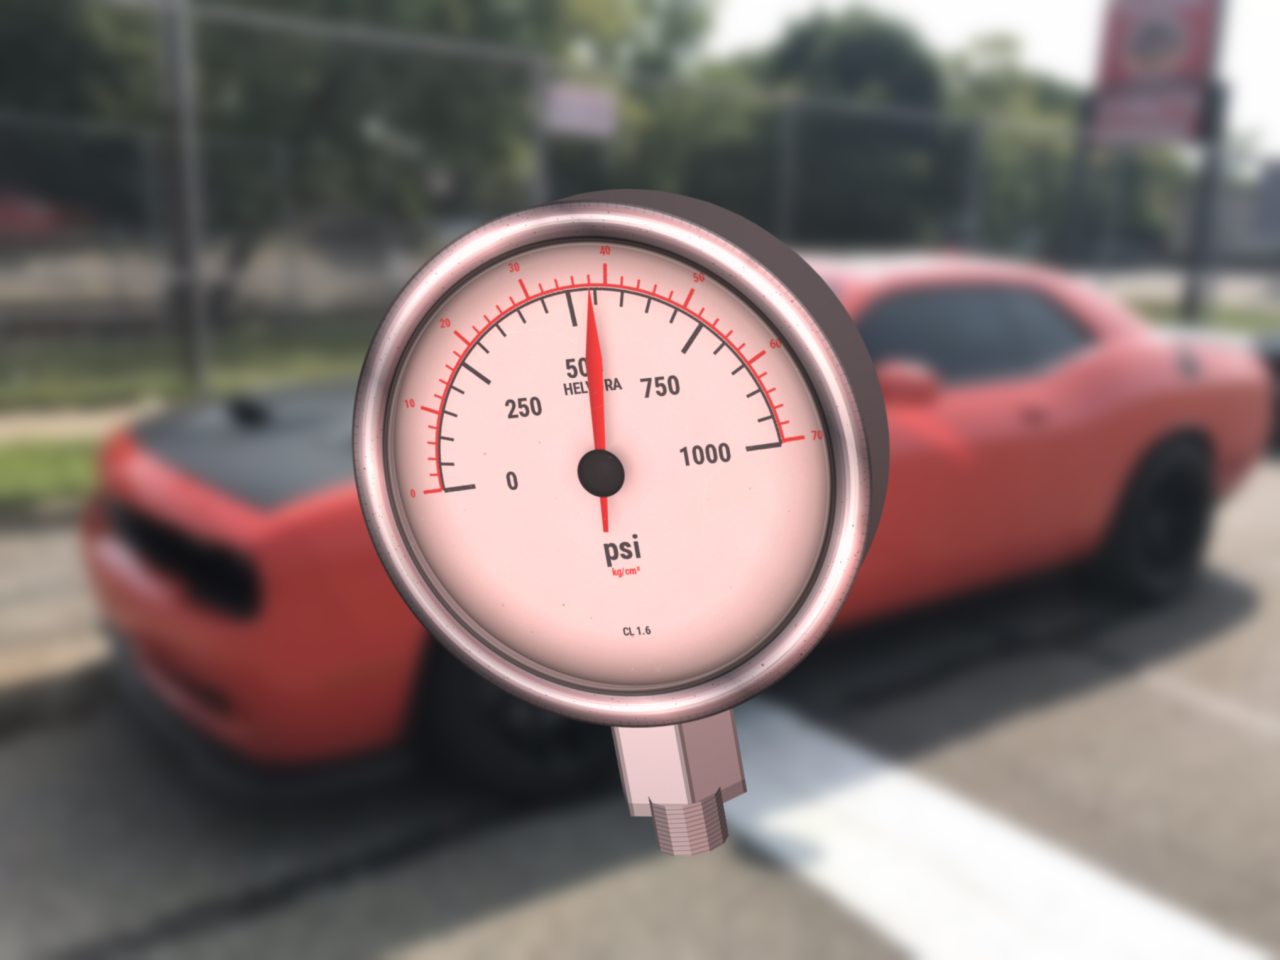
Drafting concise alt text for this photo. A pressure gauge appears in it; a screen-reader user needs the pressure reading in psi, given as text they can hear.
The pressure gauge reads 550 psi
